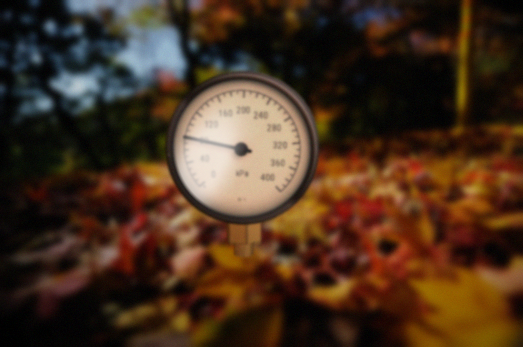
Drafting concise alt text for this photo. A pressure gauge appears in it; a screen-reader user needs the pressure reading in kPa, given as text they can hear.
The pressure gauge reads 80 kPa
